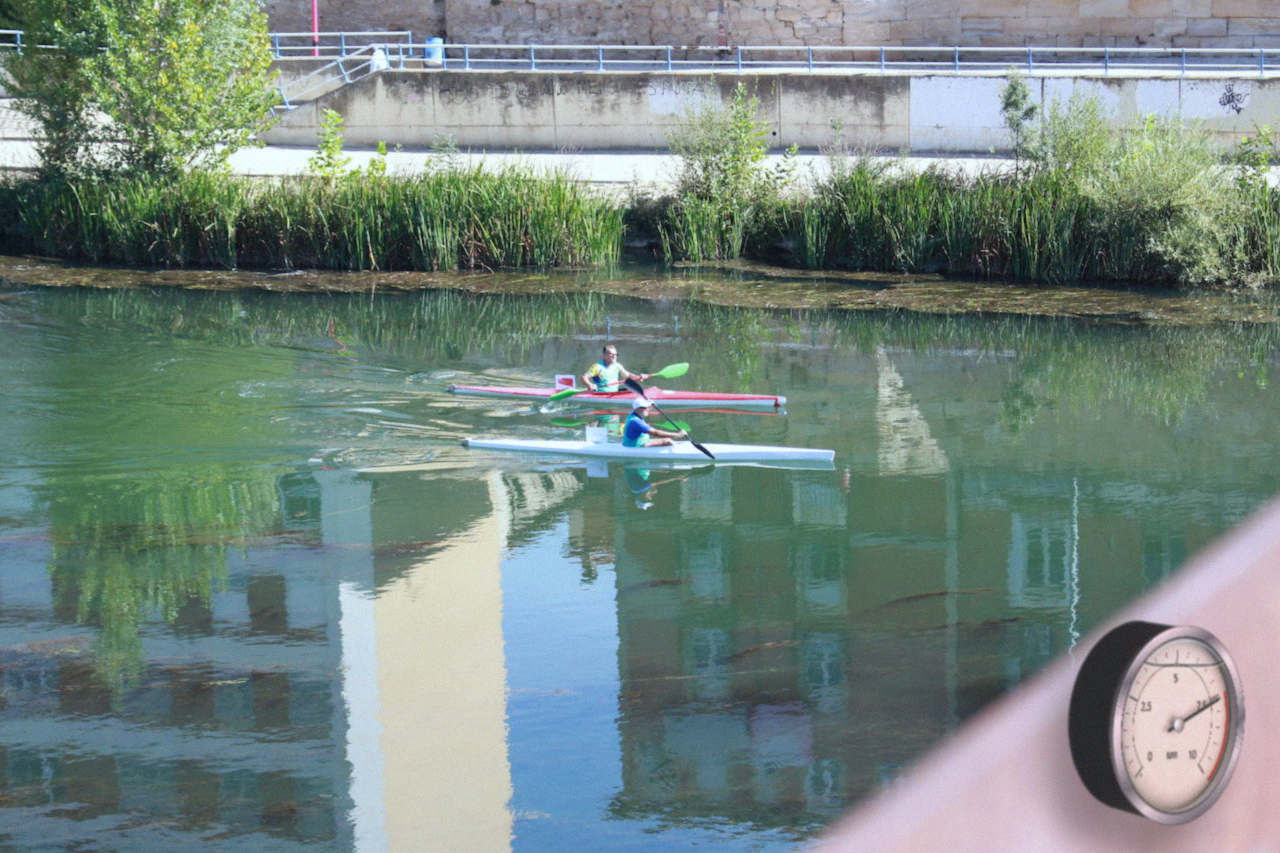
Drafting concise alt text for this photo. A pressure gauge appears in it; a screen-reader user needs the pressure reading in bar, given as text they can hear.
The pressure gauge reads 7.5 bar
